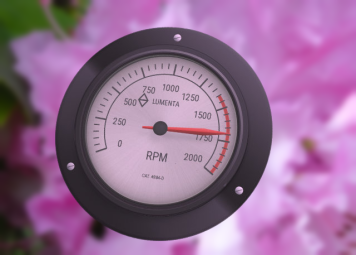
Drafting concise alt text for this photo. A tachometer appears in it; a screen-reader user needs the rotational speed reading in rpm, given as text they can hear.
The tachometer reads 1700 rpm
